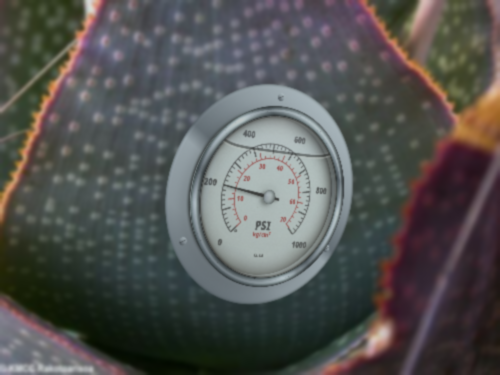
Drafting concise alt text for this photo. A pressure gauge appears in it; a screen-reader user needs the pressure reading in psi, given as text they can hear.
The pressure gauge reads 200 psi
